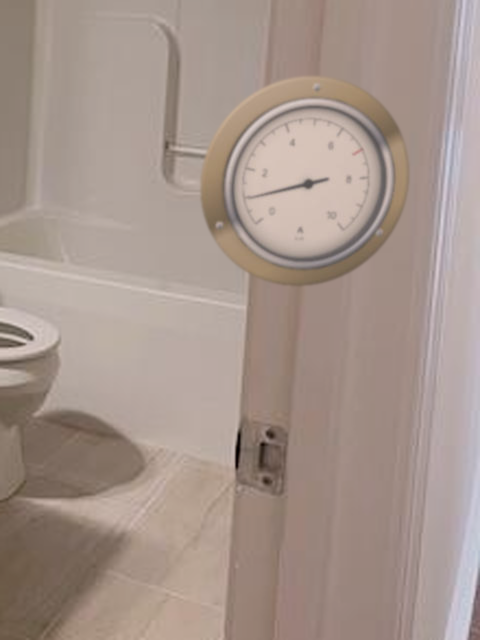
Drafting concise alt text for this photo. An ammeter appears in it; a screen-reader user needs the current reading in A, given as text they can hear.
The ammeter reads 1 A
